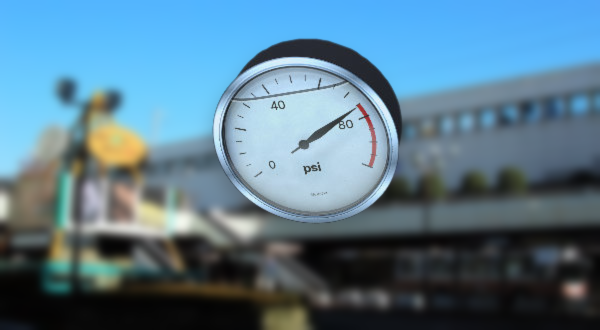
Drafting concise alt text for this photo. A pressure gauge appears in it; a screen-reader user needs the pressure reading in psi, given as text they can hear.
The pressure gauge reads 75 psi
